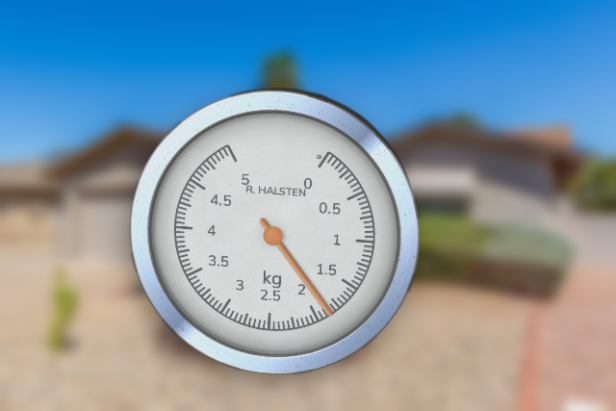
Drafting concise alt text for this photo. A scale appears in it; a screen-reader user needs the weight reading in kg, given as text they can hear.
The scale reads 1.85 kg
